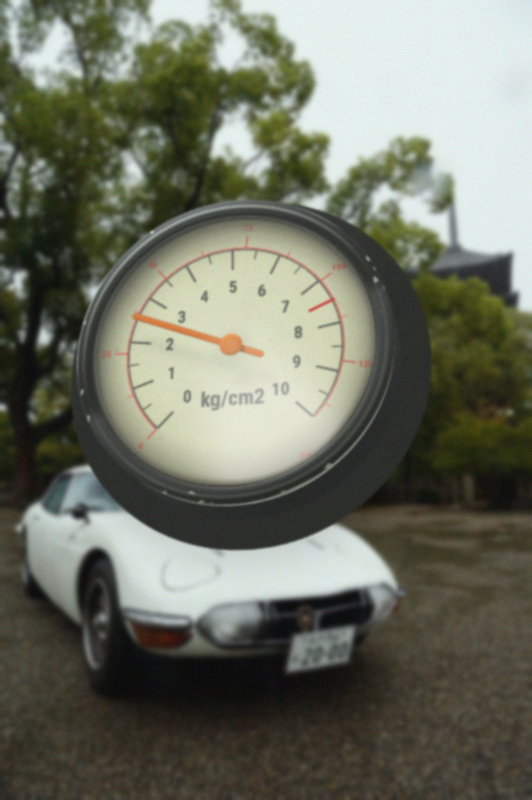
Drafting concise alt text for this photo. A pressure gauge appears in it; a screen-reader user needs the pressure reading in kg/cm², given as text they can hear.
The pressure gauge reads 2.5 kg/cm²
